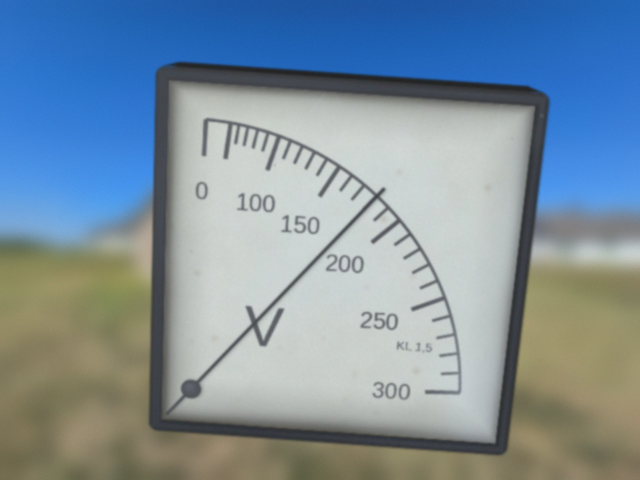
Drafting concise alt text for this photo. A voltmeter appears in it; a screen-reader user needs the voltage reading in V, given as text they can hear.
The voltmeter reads 180 V
